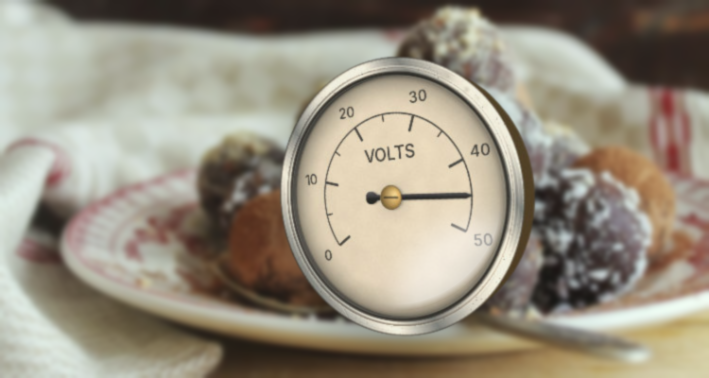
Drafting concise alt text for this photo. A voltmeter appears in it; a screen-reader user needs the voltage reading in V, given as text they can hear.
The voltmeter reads 45 V
